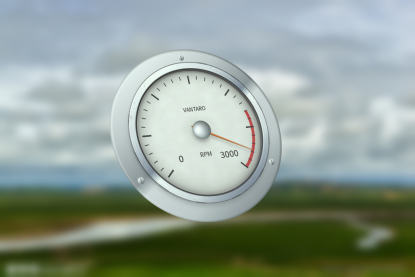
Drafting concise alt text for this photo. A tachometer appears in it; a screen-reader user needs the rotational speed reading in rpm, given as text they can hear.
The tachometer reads 2800 rpm
